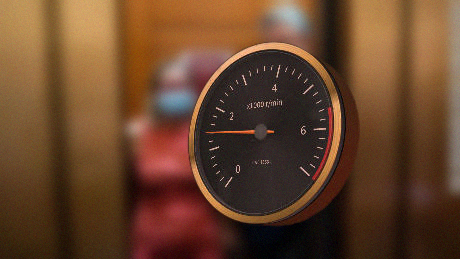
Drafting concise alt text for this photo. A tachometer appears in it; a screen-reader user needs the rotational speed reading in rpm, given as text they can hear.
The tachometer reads 1400 rpm
